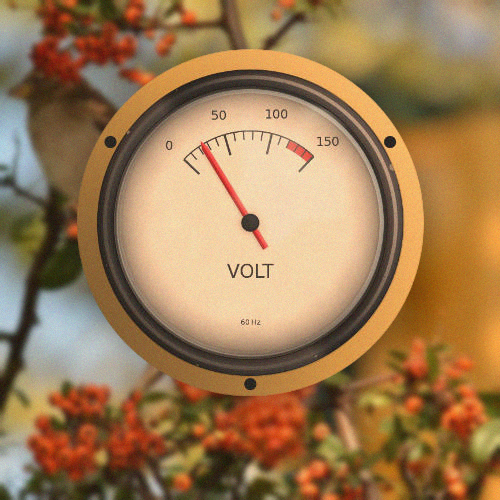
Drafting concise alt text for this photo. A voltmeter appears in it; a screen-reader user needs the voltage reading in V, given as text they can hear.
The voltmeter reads 25 V
